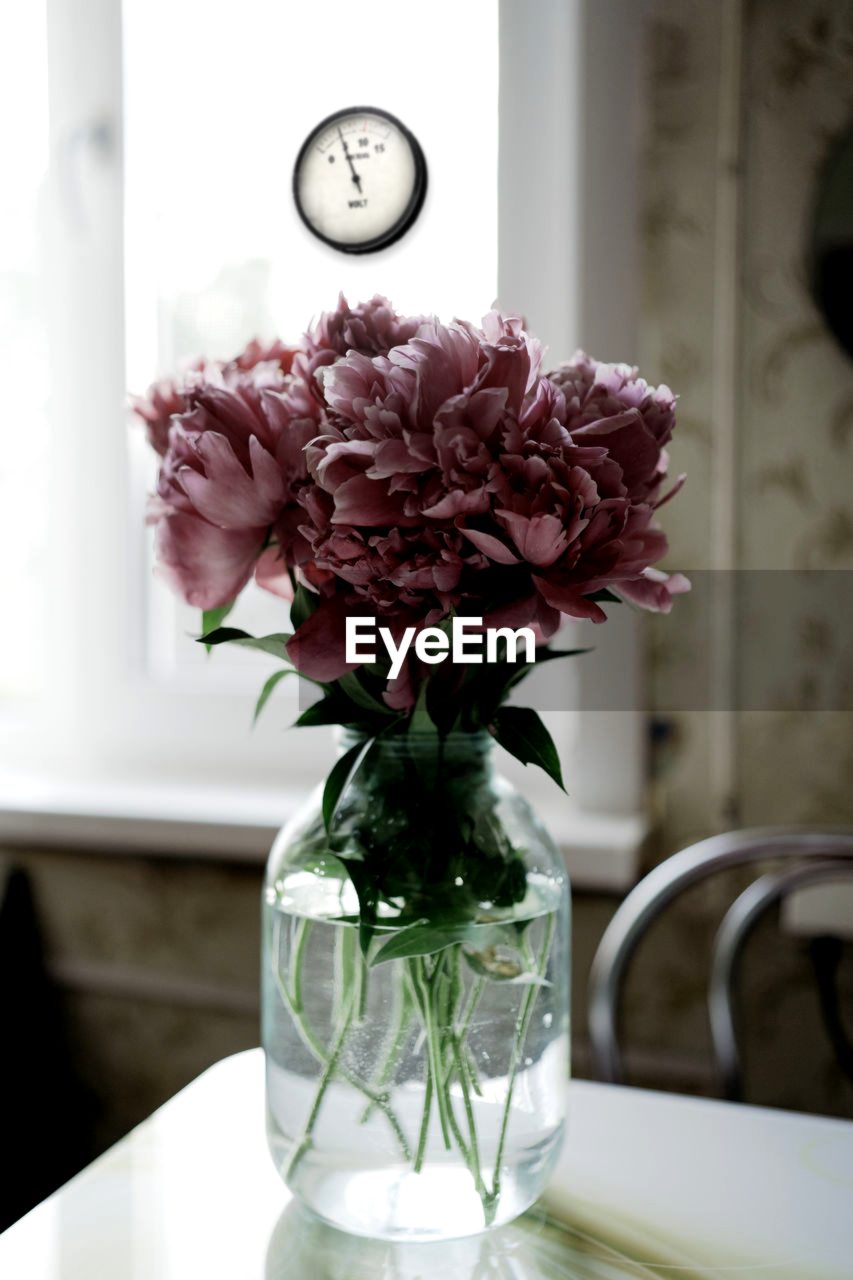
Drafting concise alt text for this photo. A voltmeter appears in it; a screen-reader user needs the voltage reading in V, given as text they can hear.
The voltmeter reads 5 V
